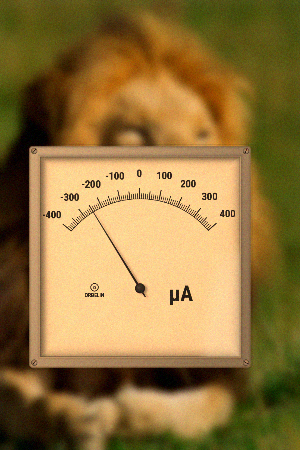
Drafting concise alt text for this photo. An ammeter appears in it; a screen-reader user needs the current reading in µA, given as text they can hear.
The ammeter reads -250 µA
